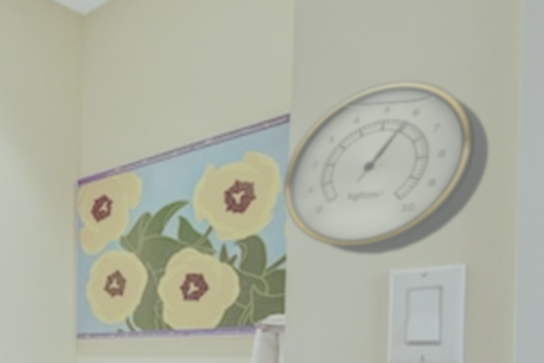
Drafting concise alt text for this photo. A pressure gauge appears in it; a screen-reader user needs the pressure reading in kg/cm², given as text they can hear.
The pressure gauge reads 6 kg/cm²
